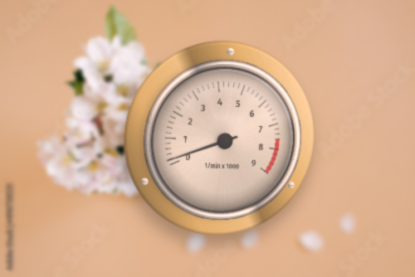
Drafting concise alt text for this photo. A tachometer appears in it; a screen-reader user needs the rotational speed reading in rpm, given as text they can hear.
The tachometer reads 200 rpm
